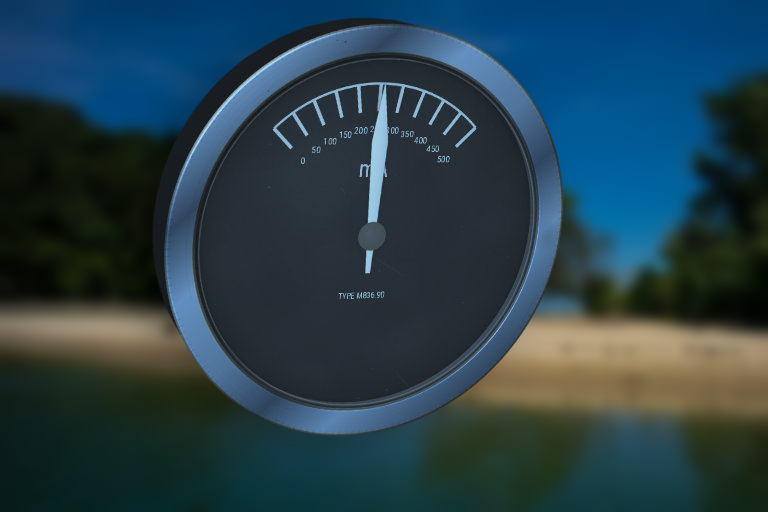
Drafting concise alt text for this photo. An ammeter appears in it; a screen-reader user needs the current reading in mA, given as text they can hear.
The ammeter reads 250 mA
